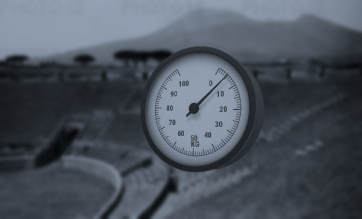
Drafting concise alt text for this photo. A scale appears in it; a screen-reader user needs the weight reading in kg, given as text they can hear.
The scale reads 5 kg
